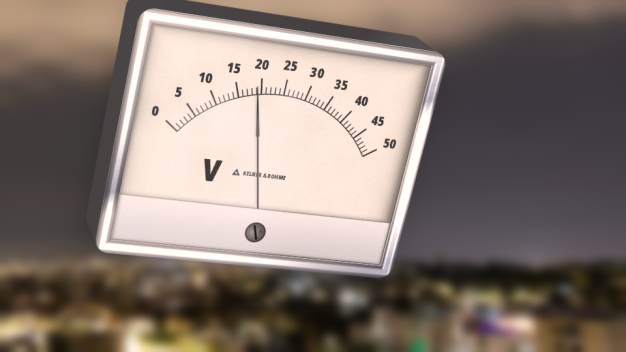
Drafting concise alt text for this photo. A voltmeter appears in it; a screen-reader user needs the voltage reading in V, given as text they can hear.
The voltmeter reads 19 V
